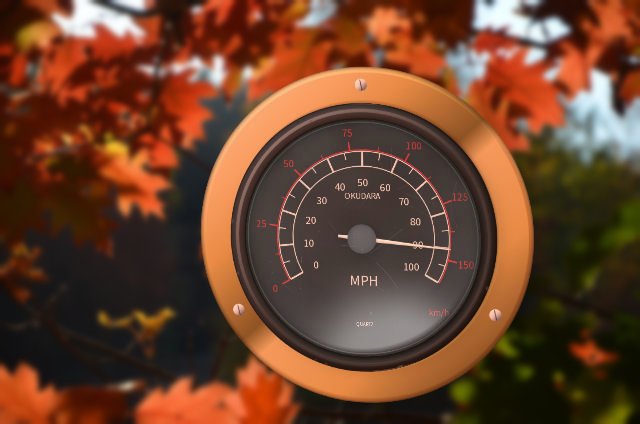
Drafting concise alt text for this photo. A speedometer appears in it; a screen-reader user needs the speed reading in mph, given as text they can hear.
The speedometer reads 90 mph
